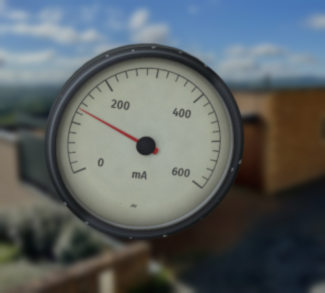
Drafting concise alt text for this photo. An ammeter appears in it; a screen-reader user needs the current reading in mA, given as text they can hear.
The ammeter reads 130 mA
